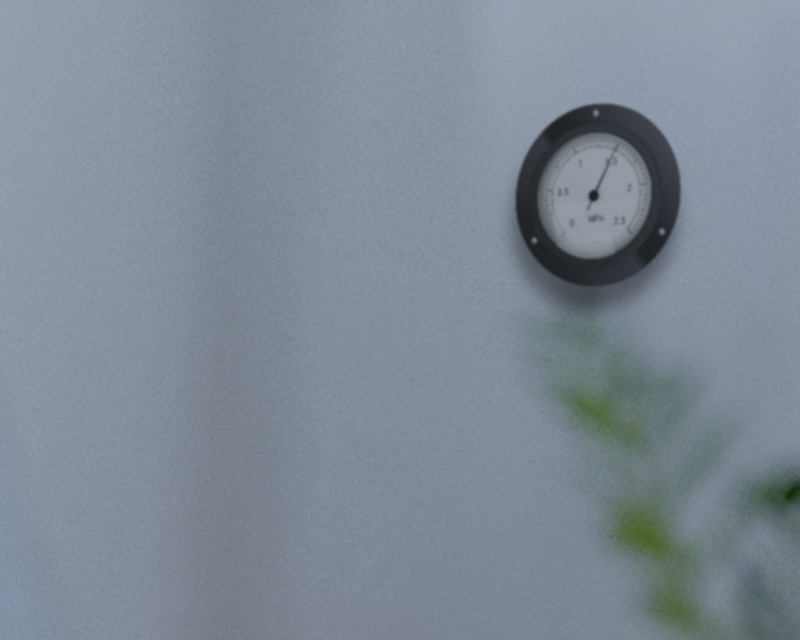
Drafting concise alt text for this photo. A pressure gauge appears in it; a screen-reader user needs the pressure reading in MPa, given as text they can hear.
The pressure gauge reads 1.5 MPa
